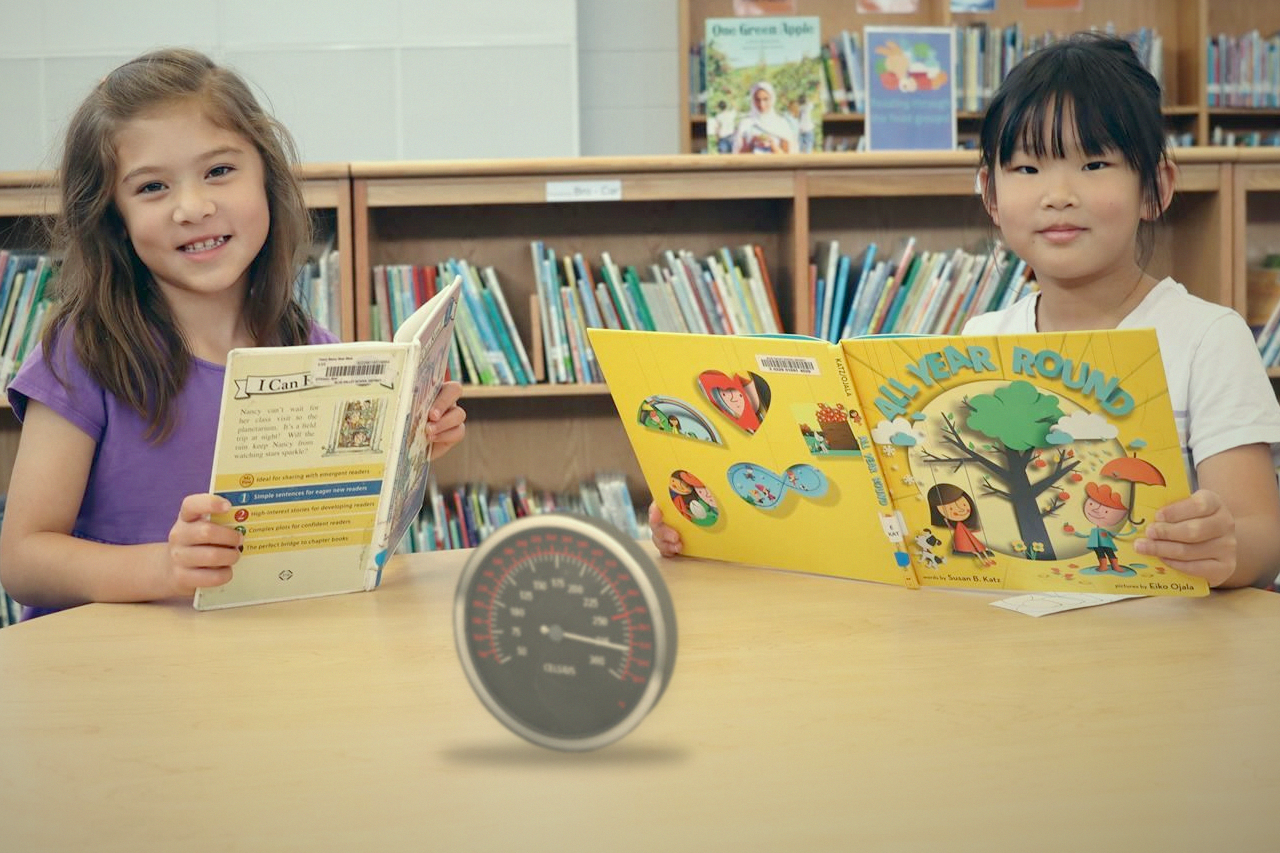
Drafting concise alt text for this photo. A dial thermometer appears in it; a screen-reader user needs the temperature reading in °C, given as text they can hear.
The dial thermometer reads 275 °C
